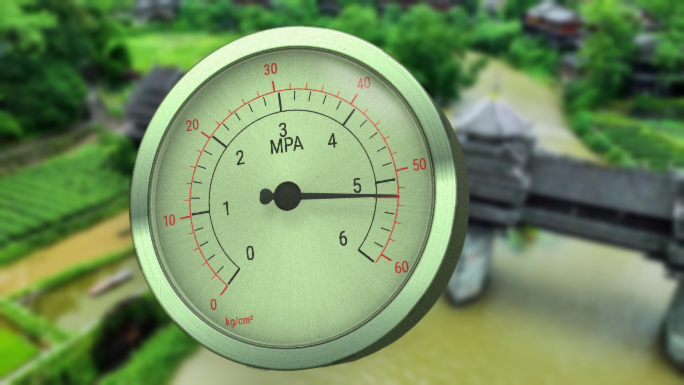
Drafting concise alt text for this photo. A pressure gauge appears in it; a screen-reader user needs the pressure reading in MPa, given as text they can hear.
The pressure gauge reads 5.2 MPa
